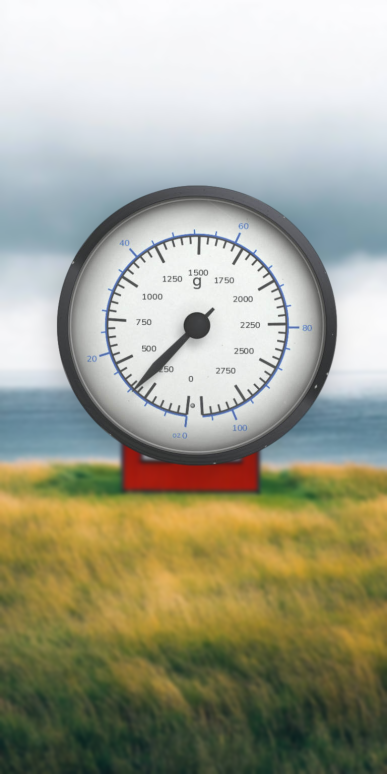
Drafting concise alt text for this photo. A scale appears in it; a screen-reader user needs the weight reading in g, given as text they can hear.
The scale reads 325 g
